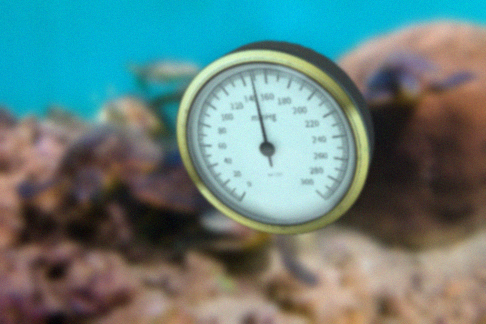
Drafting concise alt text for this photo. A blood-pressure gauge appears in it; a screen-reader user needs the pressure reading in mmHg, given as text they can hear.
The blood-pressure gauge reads 150 mmHg
